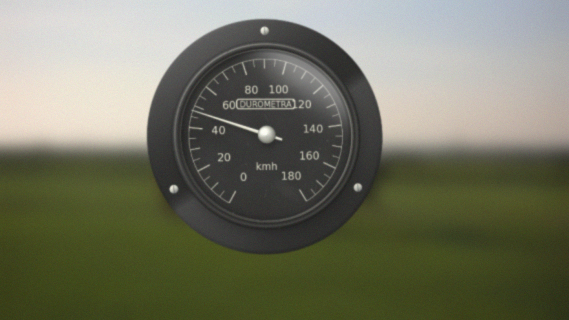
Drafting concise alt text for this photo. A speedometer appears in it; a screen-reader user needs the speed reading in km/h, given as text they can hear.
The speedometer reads 47.5 km/h
